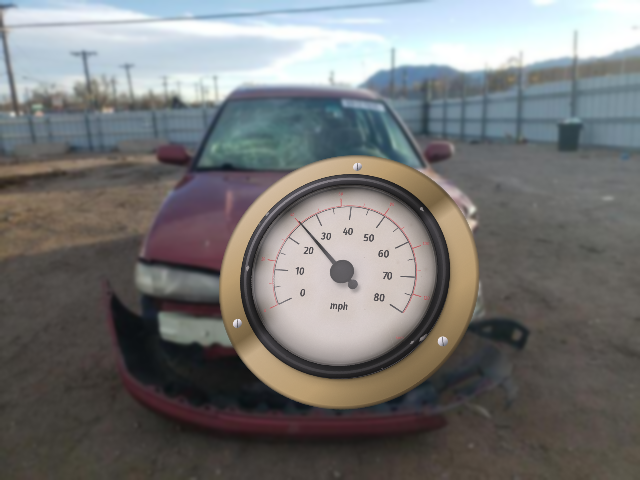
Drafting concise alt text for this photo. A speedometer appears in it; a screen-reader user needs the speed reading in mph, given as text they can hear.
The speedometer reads 25 mph
